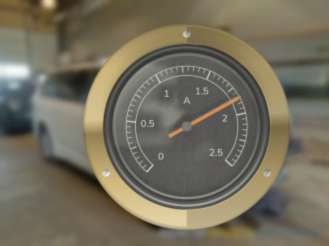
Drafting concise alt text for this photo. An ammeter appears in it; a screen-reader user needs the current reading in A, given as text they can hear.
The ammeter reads 1.85 A
